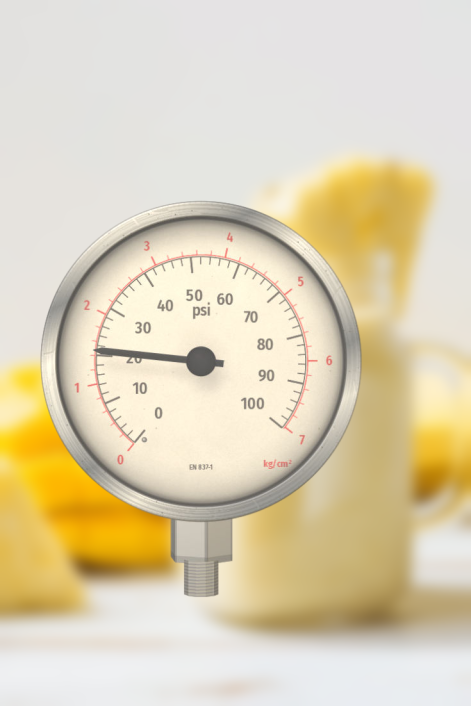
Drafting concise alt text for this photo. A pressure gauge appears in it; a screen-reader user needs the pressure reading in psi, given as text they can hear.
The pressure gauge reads 21 psi
